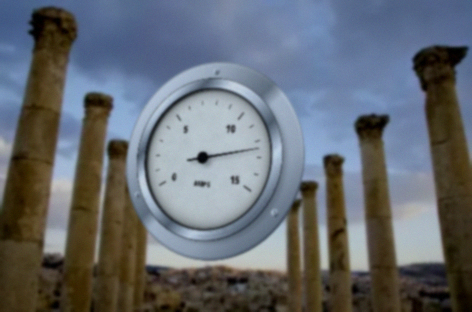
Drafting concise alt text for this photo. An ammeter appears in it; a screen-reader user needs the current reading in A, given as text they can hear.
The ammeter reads 12.5 A
